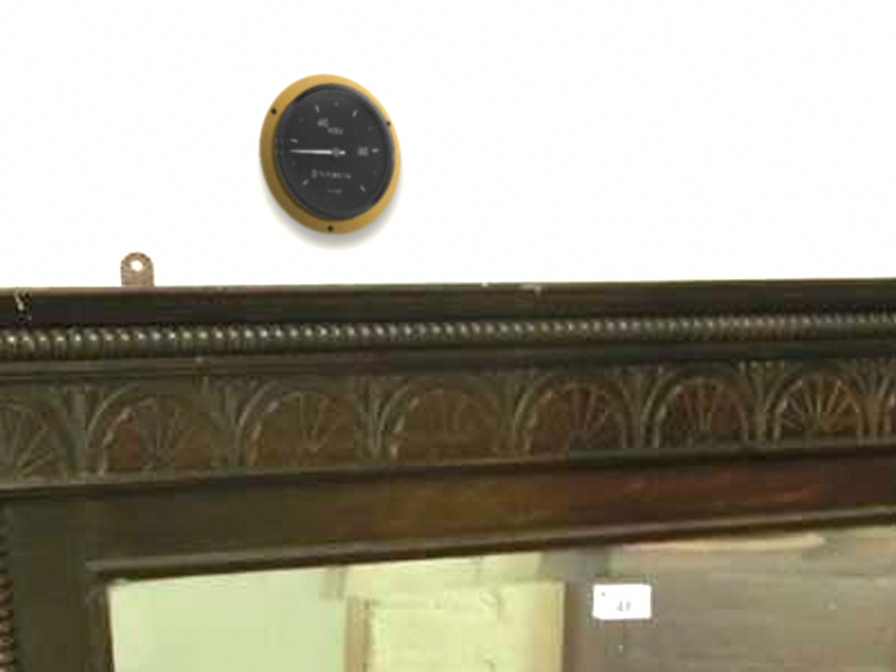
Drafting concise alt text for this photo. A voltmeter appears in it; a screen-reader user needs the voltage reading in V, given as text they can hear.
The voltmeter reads 15 V
